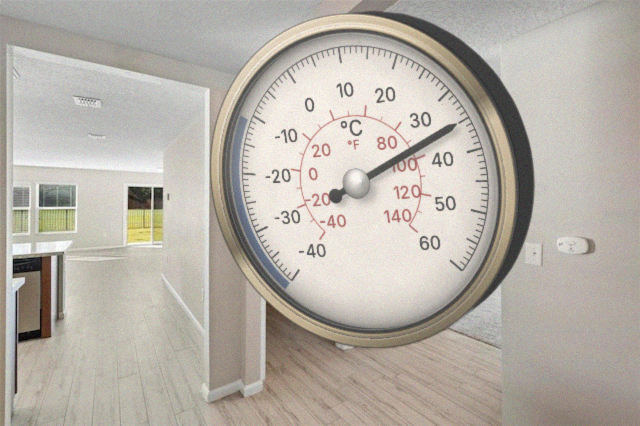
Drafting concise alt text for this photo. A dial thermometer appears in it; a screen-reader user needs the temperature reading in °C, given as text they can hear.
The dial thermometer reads 35 °C
